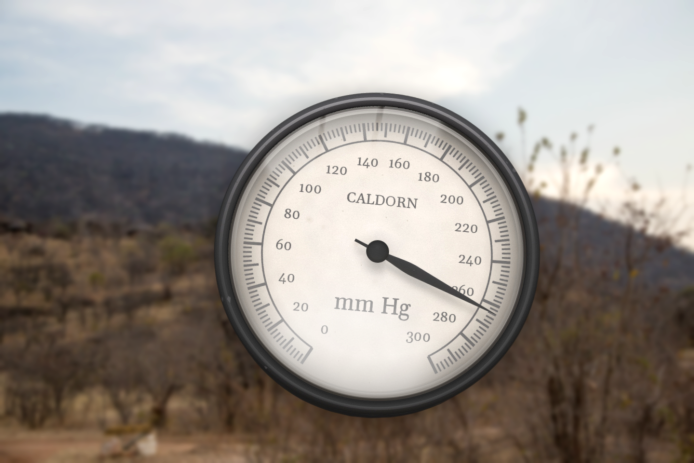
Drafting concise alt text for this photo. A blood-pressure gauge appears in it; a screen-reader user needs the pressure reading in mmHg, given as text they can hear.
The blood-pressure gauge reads 264 mmHg
